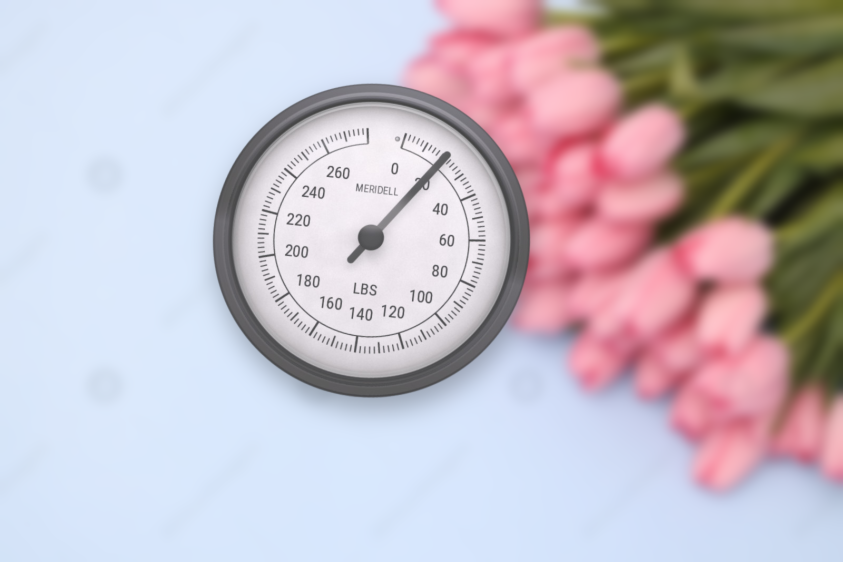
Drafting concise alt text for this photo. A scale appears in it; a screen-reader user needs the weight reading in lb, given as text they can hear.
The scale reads 20 lb
